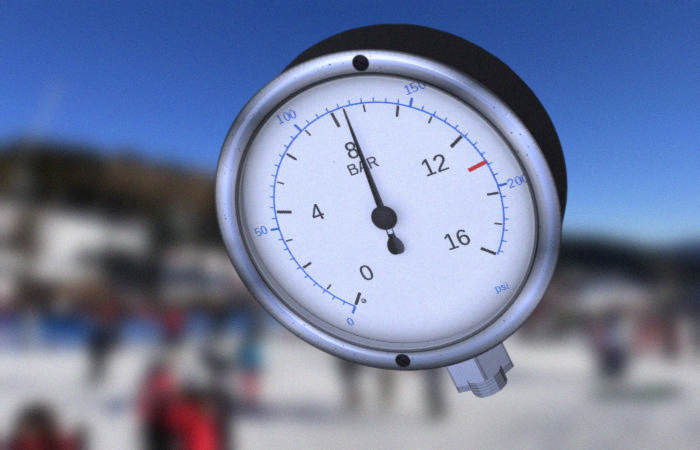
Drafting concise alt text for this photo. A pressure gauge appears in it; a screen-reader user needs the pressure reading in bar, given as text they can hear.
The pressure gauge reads 8.5 bar
